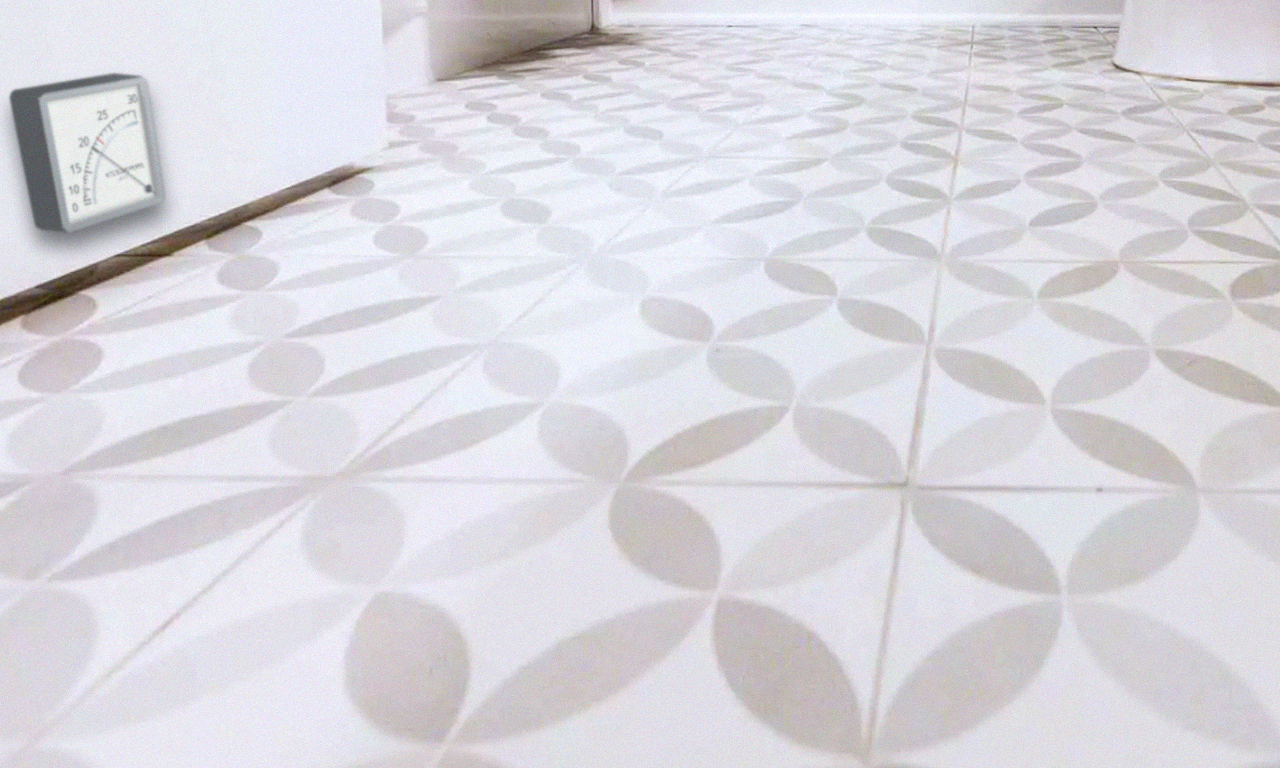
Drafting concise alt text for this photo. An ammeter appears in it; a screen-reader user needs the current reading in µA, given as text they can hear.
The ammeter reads 20 µA
